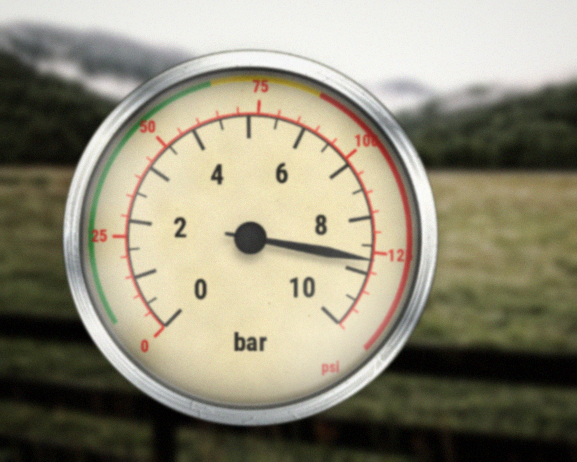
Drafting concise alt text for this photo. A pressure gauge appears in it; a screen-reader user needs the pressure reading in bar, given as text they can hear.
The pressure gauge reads 8.75 bar
